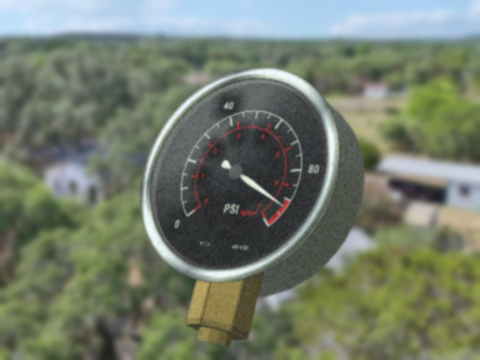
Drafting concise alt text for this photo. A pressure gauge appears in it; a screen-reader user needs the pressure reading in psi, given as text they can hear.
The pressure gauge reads 92.5 psi
